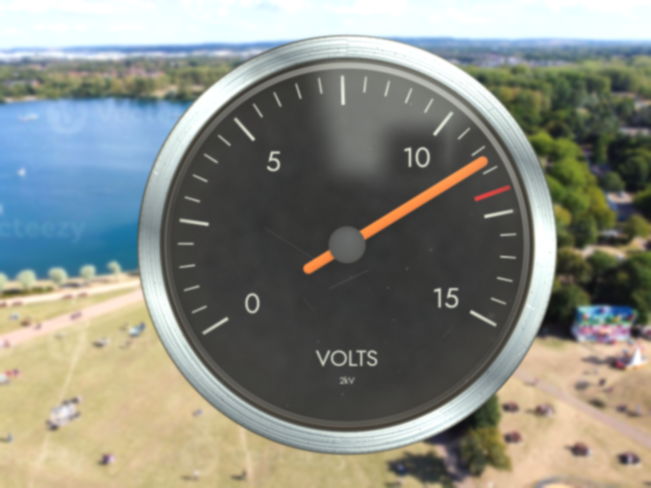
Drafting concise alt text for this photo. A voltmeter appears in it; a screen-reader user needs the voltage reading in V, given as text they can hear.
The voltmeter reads 11.25 V
